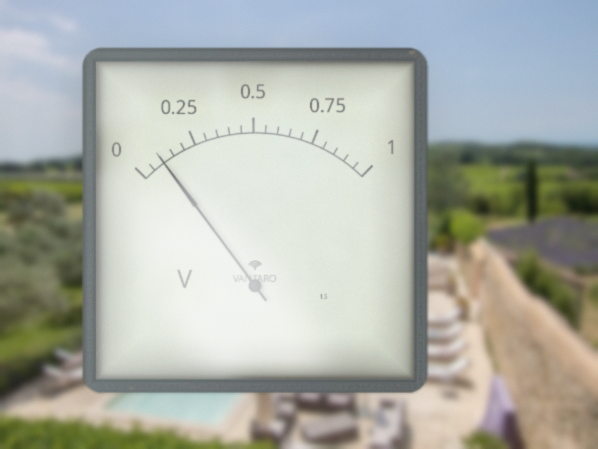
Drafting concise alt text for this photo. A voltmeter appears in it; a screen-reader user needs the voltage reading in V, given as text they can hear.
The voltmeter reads 0.1 V
